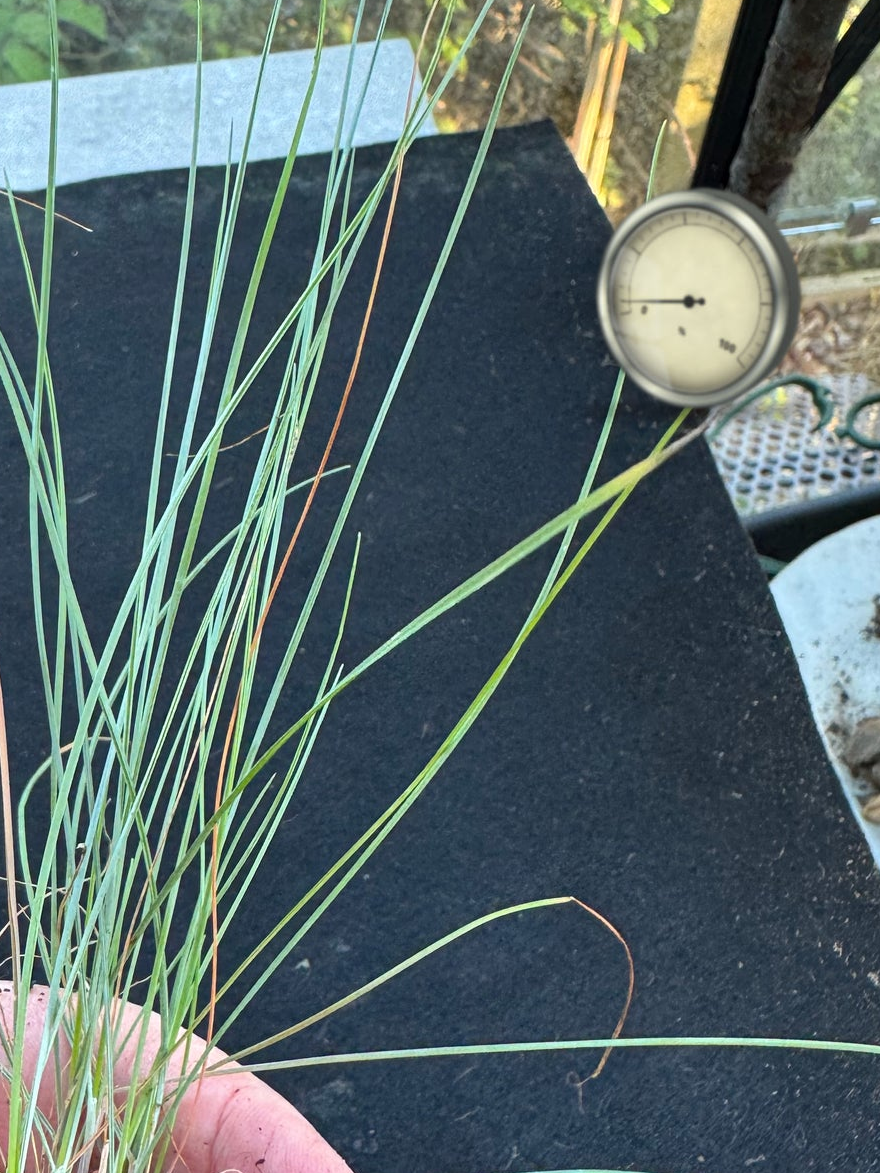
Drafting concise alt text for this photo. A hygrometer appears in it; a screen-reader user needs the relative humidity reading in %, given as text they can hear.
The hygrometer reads 4 %
